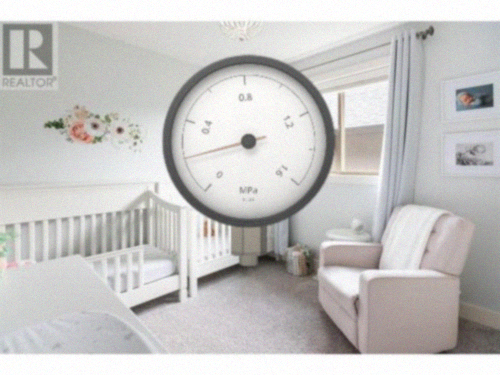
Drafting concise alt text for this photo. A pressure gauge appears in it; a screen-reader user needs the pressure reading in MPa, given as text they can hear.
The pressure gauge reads 0.2 MPa
